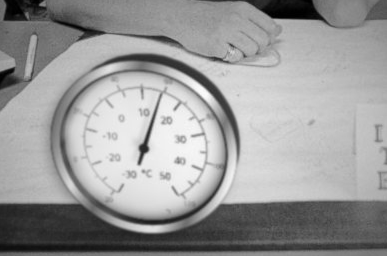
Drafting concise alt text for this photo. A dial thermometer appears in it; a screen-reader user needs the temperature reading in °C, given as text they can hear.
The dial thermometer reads 15 °C
